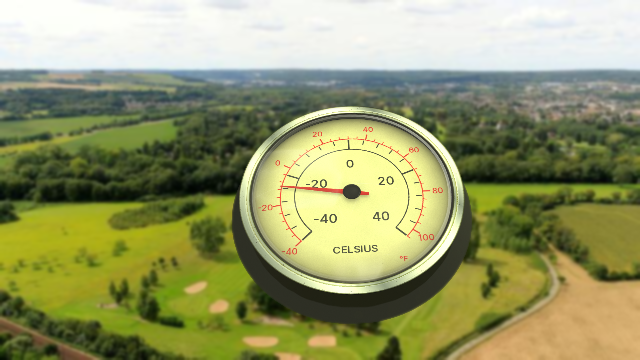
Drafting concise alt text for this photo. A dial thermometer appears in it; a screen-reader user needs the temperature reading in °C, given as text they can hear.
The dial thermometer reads -24 °C
